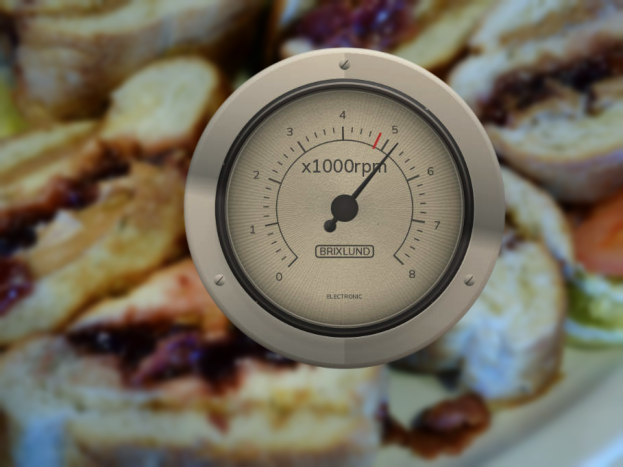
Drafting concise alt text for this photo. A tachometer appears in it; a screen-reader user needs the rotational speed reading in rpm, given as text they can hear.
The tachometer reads 5200 rpm
